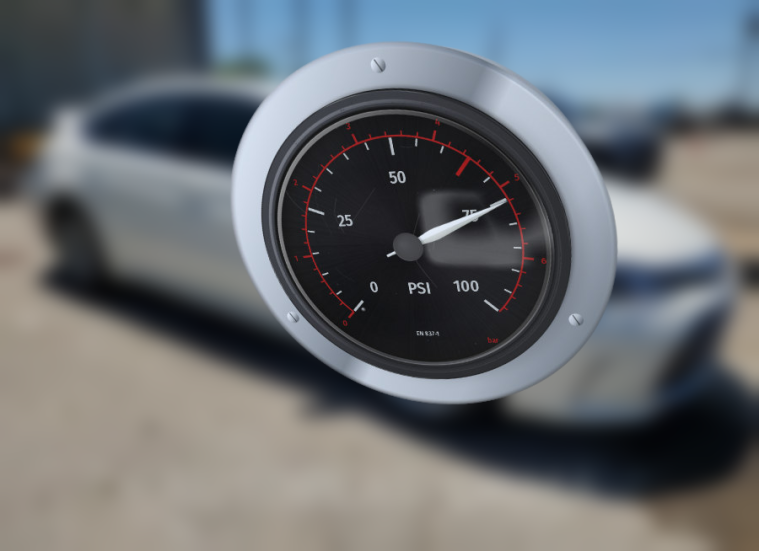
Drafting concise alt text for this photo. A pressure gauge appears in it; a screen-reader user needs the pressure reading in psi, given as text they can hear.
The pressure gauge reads 75 psi
